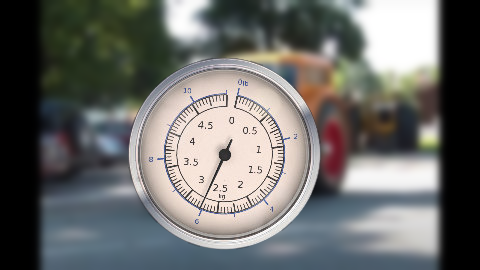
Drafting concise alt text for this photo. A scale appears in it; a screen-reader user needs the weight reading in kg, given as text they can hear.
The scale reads 2.75 kg
